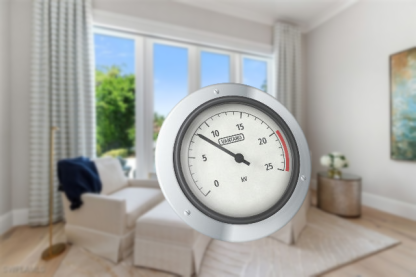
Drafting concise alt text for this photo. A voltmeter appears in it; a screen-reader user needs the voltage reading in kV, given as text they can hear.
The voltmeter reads 8 kV
